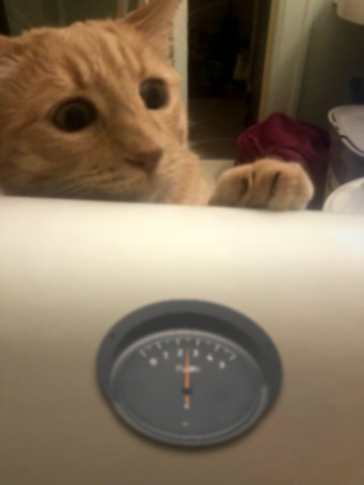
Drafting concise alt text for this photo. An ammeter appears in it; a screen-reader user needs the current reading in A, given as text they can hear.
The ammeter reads 2.5 A
